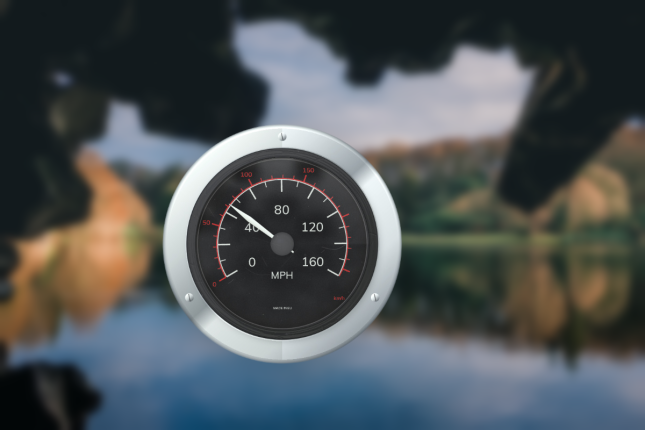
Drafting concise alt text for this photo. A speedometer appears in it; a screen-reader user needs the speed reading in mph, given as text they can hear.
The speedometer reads 45 mph
